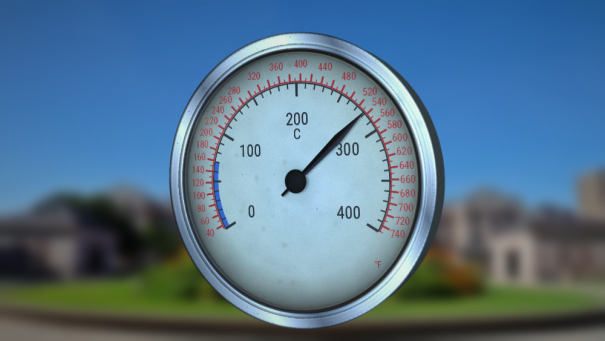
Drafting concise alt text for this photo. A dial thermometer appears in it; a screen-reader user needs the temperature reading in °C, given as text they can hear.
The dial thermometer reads 280 °C
